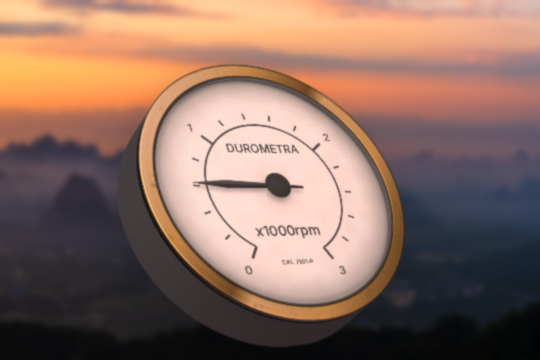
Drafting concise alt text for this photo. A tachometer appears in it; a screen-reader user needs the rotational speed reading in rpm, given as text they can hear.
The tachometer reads 600 rpm
